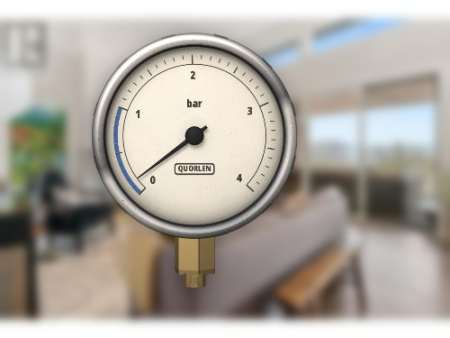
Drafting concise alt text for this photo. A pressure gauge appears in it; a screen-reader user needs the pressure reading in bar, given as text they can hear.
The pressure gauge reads 0.15 bar
